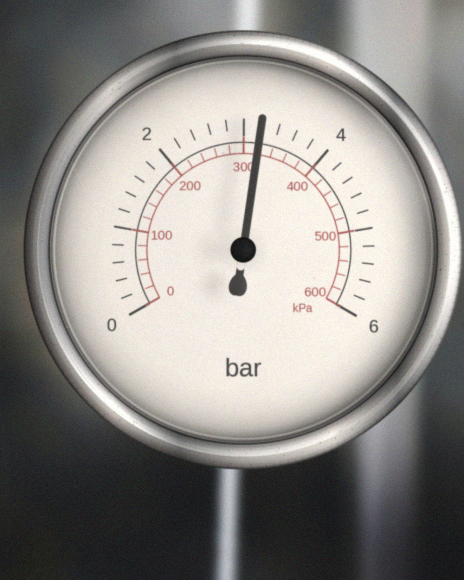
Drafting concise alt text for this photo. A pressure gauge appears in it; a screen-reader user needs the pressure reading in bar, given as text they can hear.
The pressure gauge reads 3.2 bar
